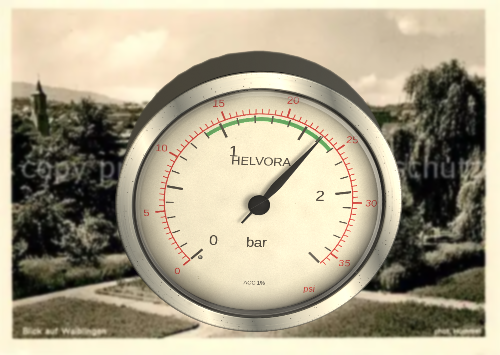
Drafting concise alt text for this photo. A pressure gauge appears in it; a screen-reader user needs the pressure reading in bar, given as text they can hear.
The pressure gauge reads 1.6 bar
